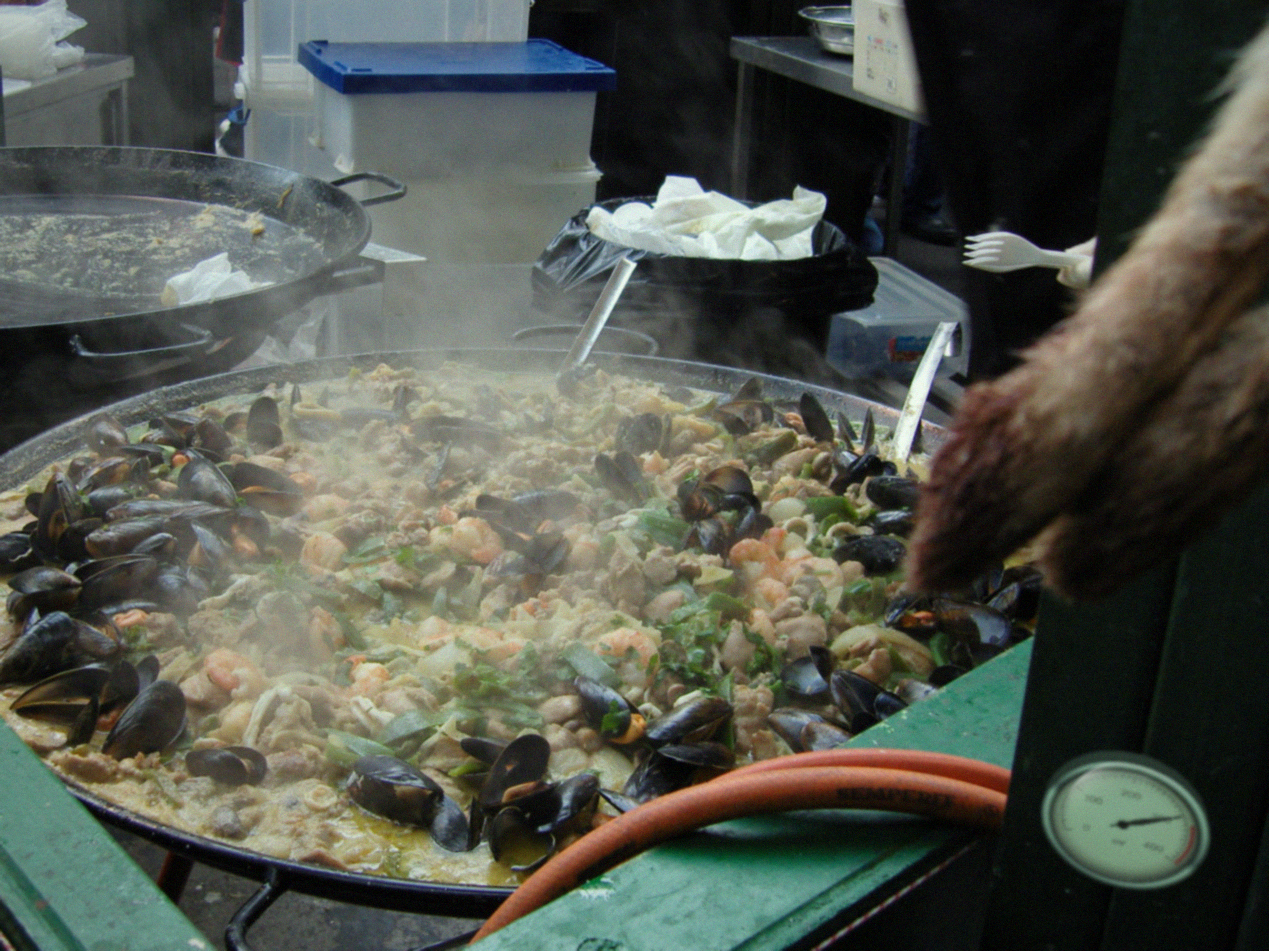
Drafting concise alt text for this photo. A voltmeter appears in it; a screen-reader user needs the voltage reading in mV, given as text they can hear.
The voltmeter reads 300 mV
